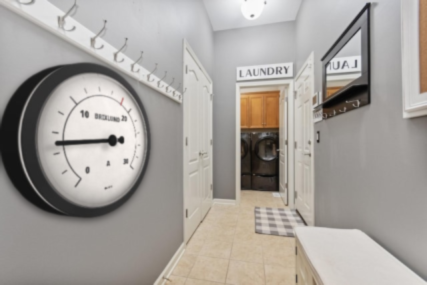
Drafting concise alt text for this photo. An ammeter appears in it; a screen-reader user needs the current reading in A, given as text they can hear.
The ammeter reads 5 A
